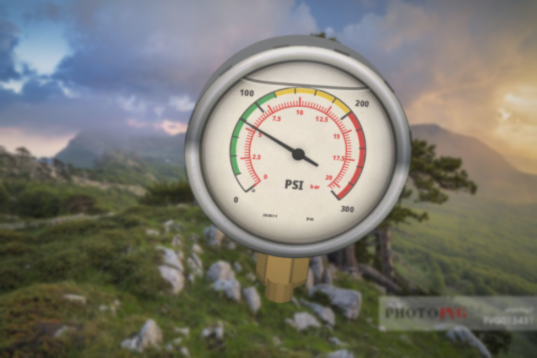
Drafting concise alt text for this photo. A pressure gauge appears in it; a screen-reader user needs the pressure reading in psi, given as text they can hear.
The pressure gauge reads 80 psi
